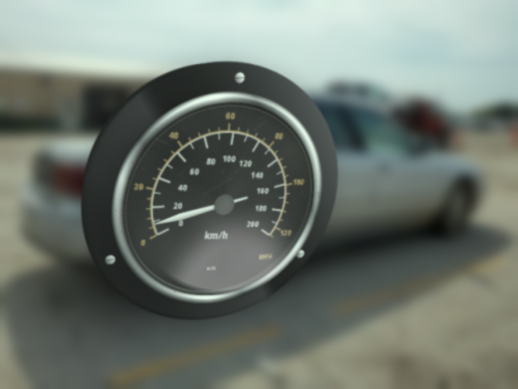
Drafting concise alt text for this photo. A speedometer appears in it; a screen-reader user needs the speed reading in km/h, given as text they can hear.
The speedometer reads 10 km/h
